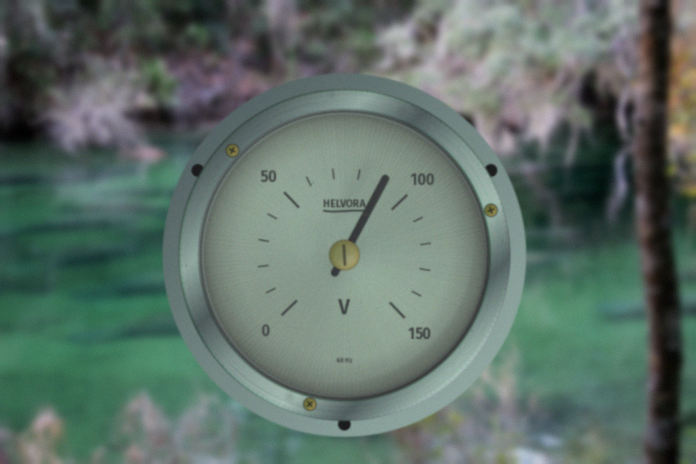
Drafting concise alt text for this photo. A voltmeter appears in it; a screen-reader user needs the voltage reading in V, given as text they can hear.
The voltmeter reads 90 V
